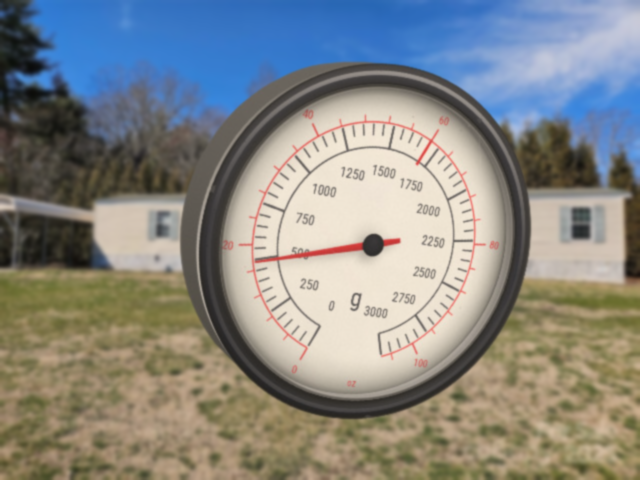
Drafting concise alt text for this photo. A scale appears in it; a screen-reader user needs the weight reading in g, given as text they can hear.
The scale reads 500 g
